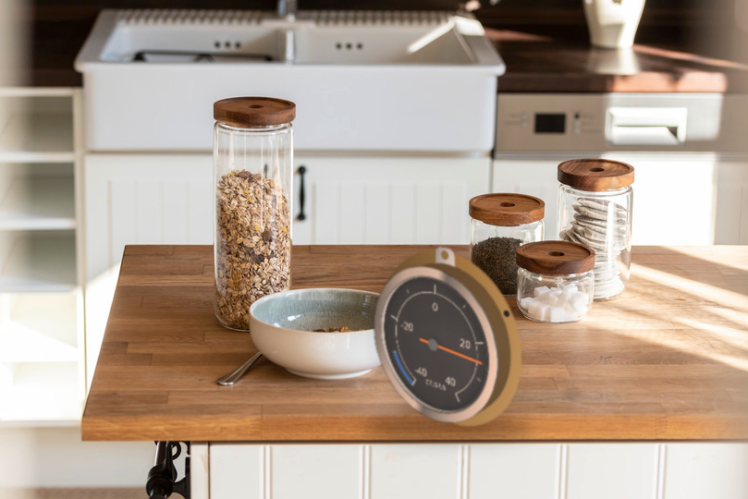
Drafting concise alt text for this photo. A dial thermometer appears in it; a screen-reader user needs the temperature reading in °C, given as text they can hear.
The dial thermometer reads 25 °C
